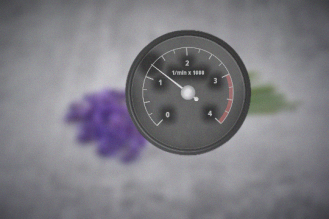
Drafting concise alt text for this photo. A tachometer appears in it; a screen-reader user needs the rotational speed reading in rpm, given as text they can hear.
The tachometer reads 1250 rpm
